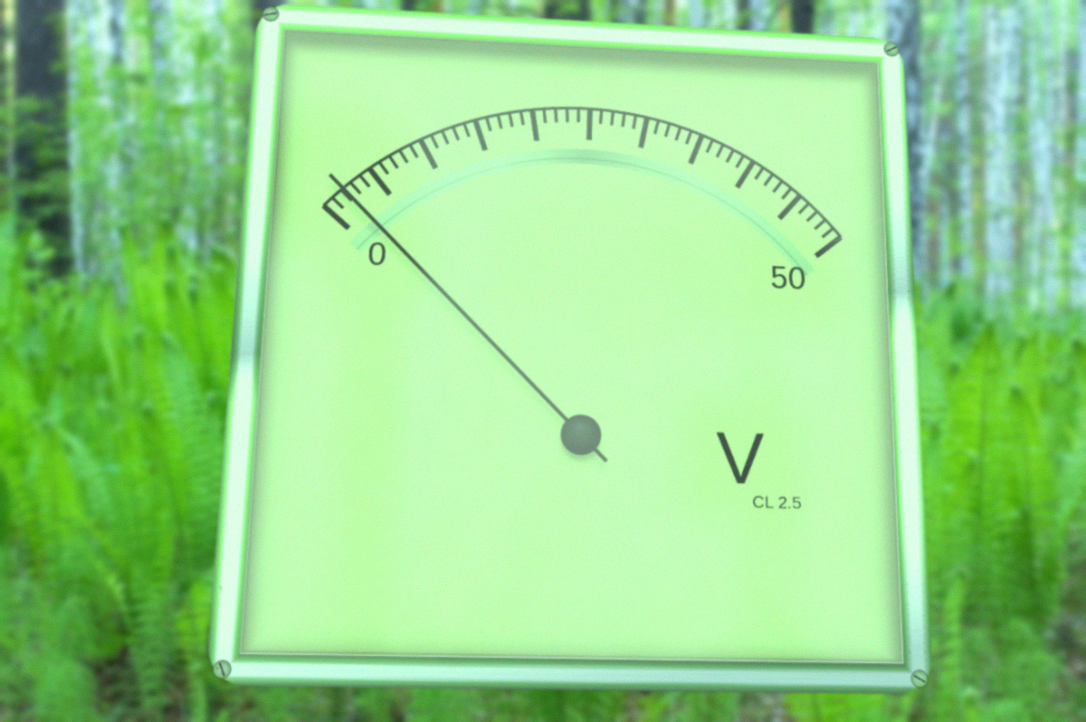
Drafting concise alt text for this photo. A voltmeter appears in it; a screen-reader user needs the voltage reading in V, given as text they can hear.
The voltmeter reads 2 V
